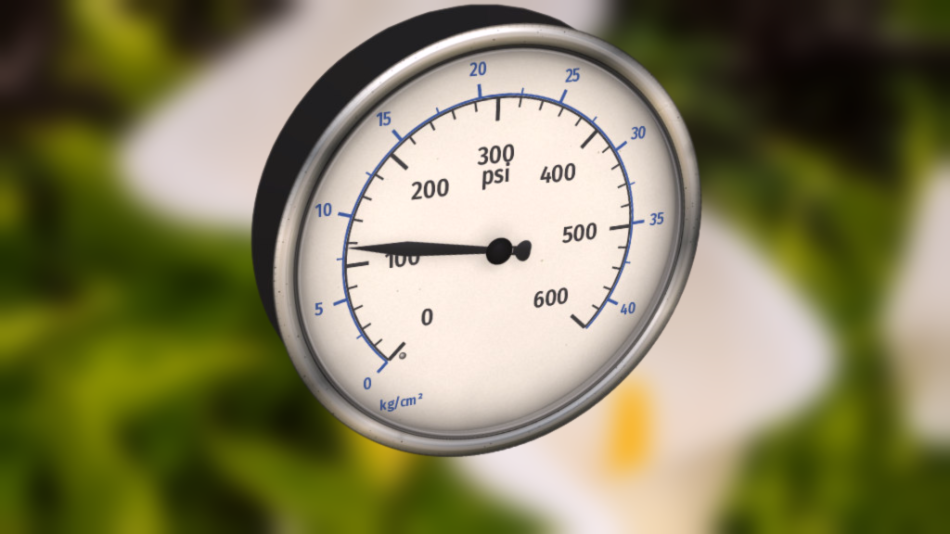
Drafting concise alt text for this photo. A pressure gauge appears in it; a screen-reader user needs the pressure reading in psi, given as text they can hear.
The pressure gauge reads 120 psi
